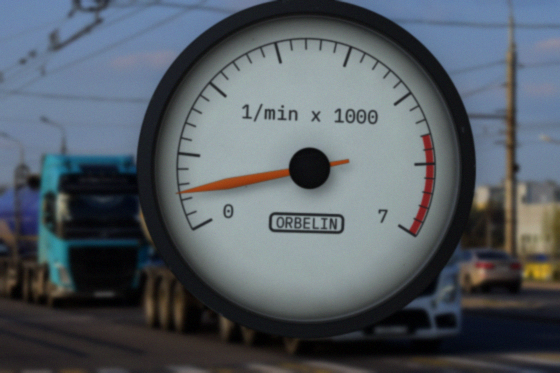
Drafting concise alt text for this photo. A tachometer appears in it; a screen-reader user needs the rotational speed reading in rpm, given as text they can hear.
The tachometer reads 500 rpm
